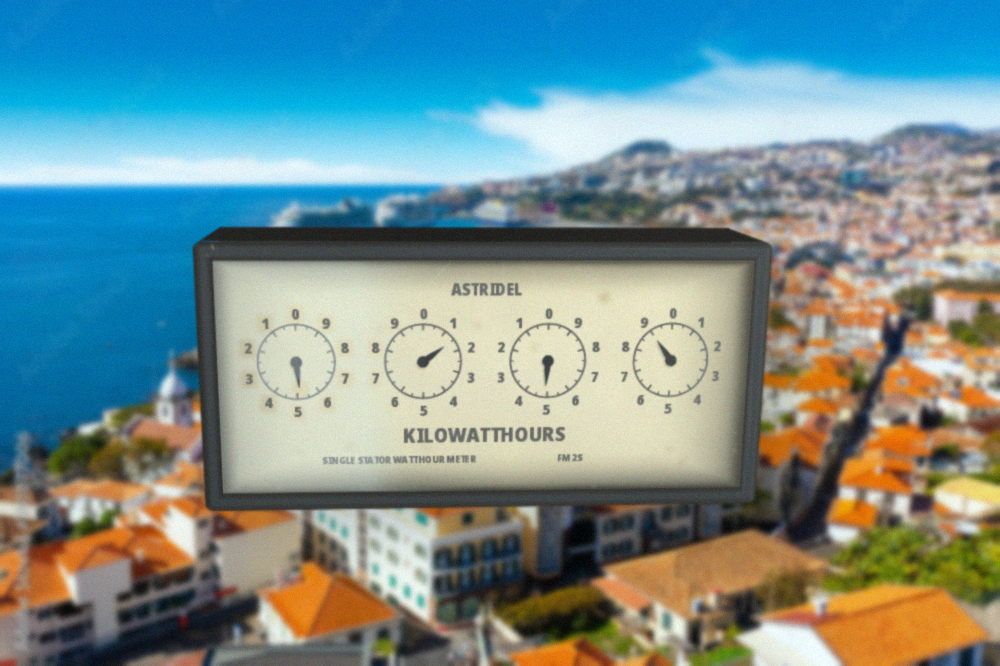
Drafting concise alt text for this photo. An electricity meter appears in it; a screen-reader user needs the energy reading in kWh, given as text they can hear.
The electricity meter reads 5149 kWh
